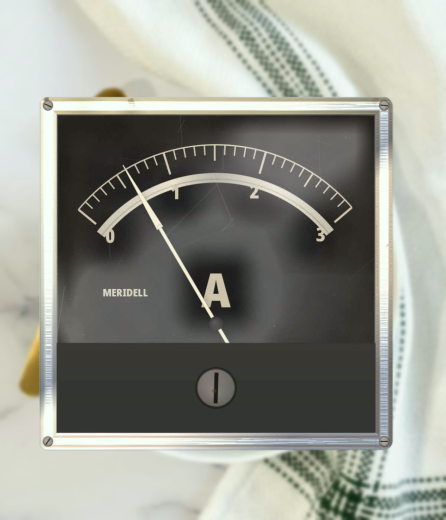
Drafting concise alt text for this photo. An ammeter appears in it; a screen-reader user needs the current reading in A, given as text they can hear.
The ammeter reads 0.6 A
